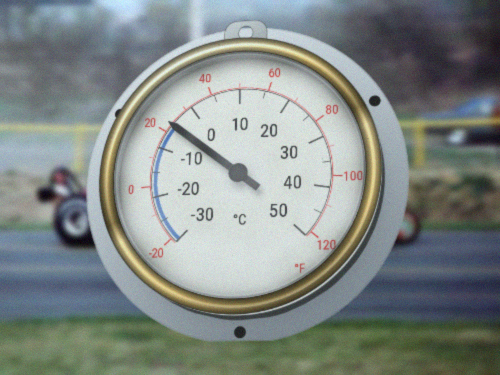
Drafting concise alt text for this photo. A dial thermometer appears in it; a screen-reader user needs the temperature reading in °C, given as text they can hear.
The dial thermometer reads -5 °C
